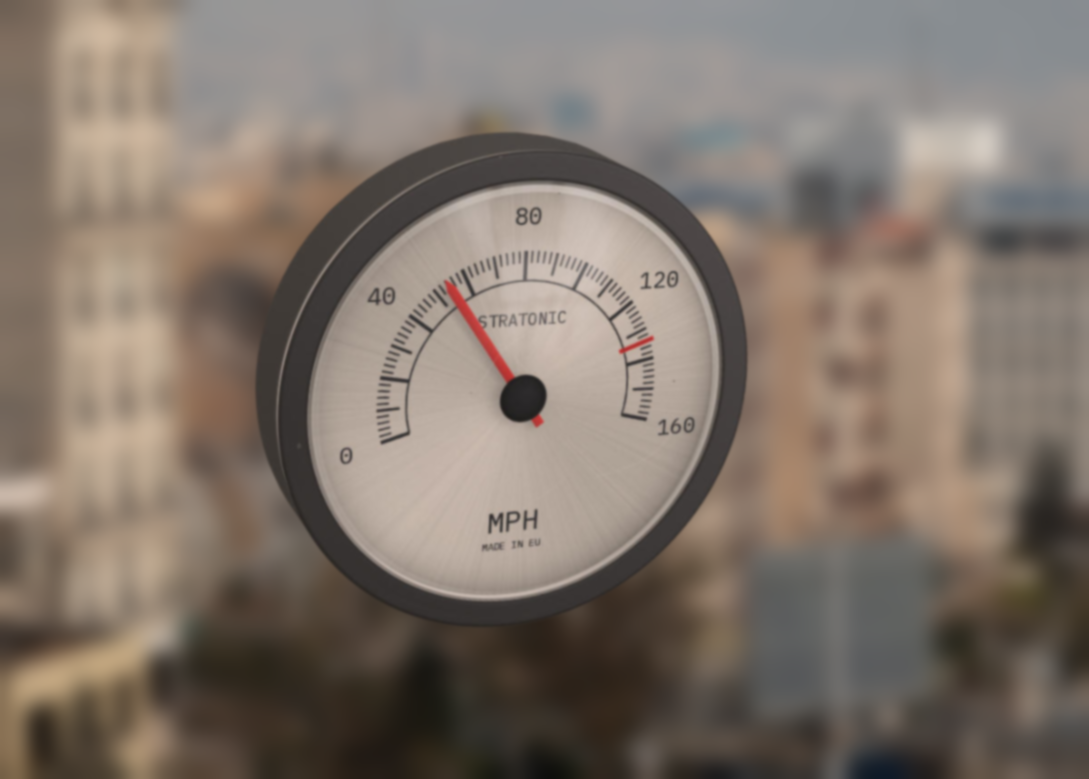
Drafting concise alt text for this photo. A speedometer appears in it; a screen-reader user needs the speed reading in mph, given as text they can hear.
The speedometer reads 54 mph
